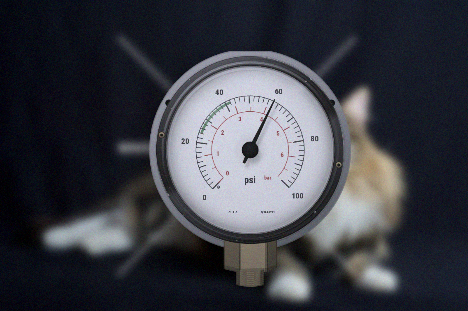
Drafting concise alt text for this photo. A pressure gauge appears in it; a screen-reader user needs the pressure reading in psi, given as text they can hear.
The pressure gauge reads 60 psi
